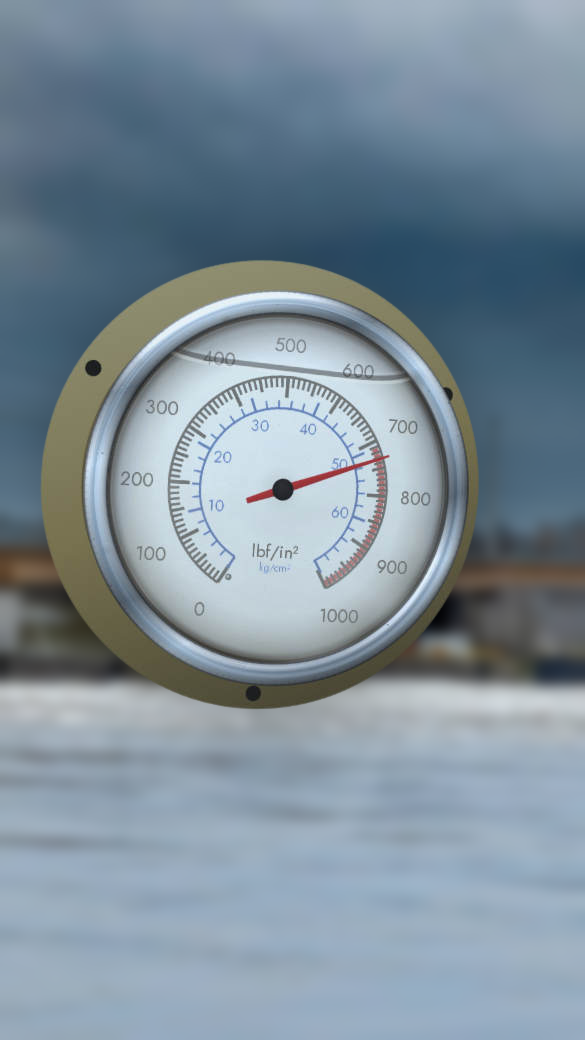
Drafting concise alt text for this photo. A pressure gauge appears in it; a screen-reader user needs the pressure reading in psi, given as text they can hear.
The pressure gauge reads 730 psi
